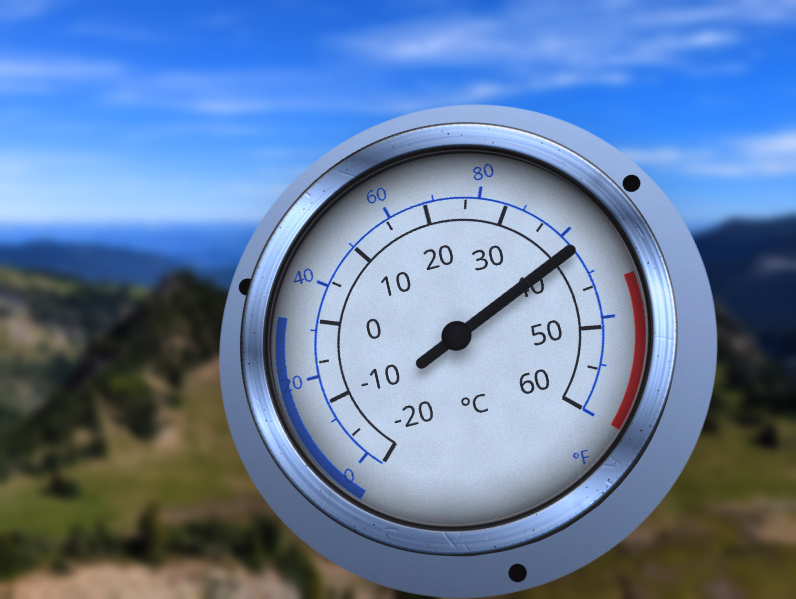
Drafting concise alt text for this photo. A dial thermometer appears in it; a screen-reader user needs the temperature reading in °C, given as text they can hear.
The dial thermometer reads 40 °C
